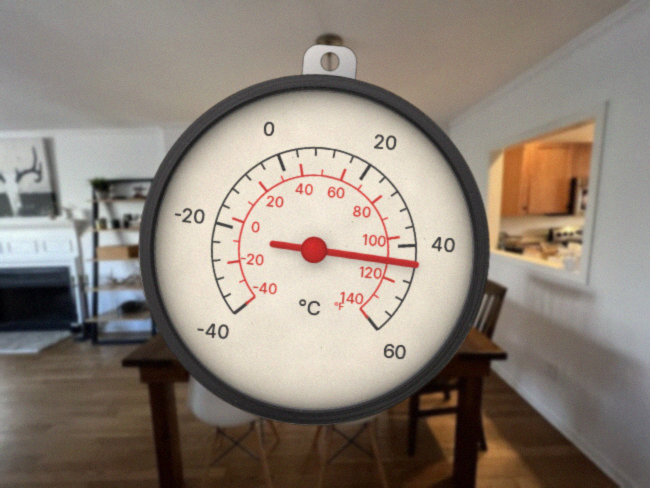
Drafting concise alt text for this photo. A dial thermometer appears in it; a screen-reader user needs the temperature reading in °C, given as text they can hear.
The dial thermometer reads 44 °C
